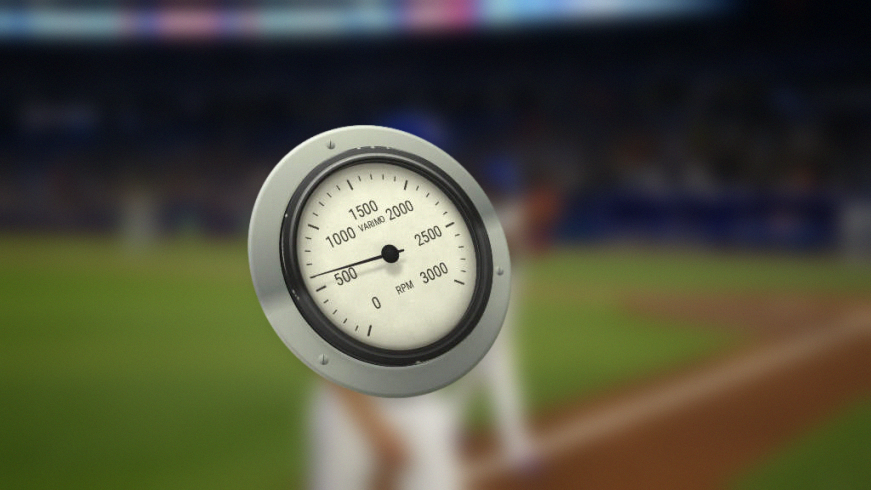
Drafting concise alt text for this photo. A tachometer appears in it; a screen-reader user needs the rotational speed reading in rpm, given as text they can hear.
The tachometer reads 600 rpm
